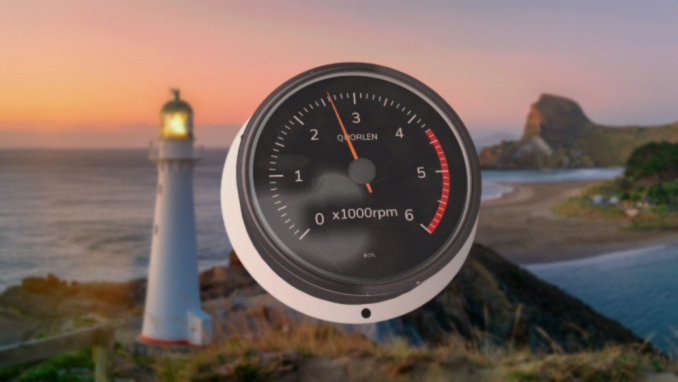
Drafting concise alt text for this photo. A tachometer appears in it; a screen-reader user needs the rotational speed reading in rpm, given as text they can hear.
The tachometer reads 2600 rpm
